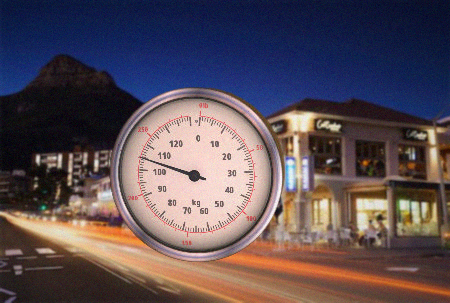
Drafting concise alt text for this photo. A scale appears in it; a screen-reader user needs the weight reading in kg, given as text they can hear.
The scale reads 105 kg
